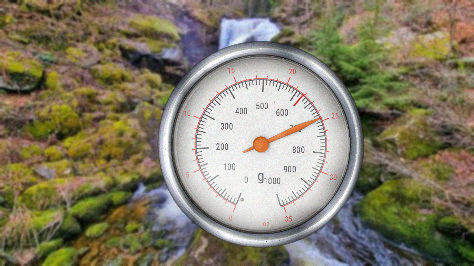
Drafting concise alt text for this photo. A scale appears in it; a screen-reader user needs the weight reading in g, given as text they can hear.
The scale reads 700 g
